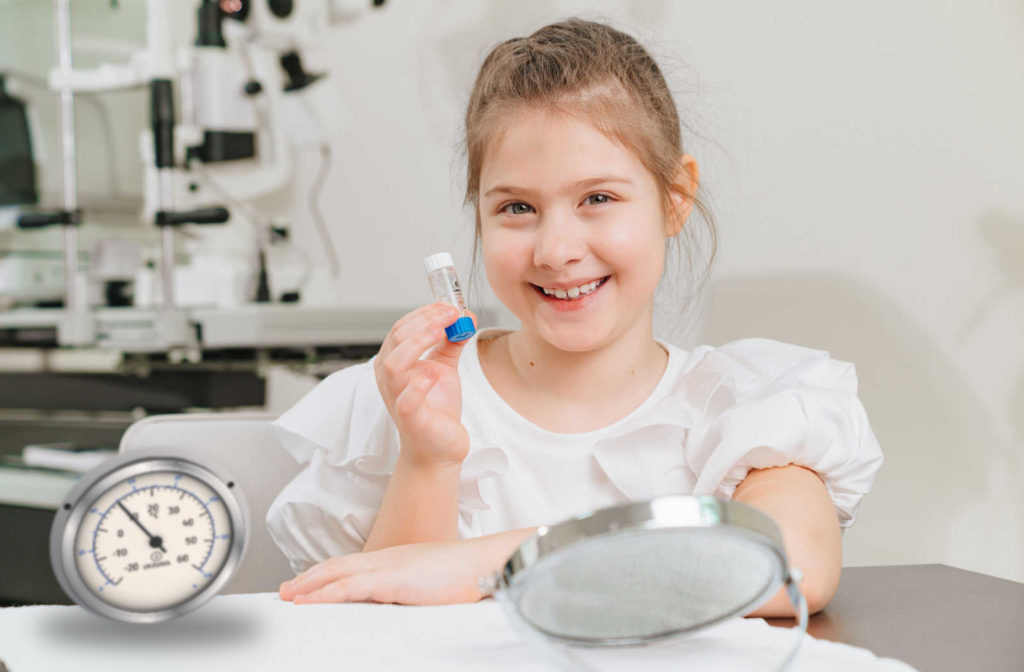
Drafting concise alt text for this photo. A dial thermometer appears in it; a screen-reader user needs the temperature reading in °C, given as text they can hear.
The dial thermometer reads 10 °C
